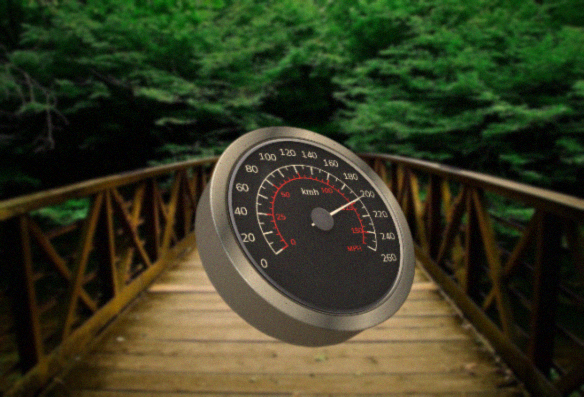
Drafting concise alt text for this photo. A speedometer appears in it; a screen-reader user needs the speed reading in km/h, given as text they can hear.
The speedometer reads 200 km/h
